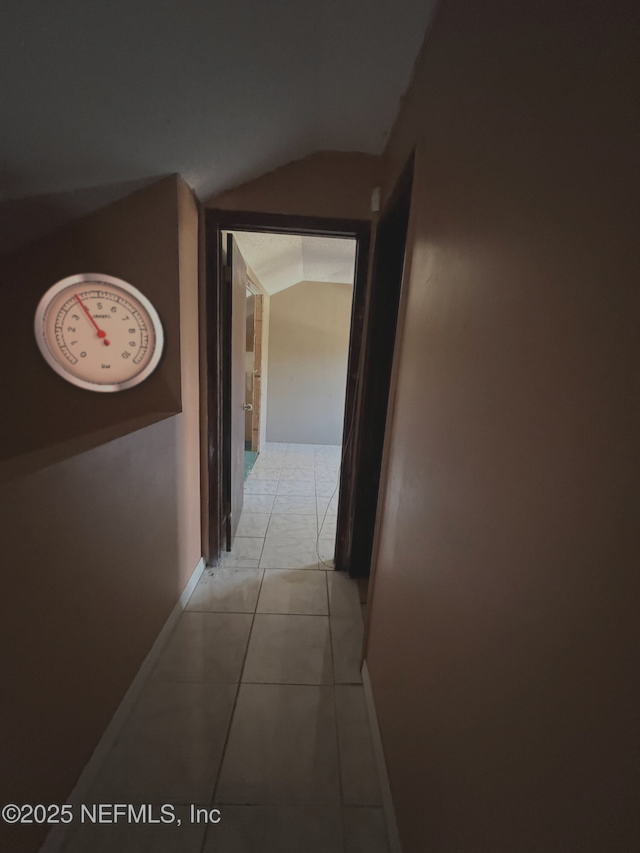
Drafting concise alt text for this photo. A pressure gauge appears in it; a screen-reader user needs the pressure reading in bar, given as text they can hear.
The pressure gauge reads 4 bar
